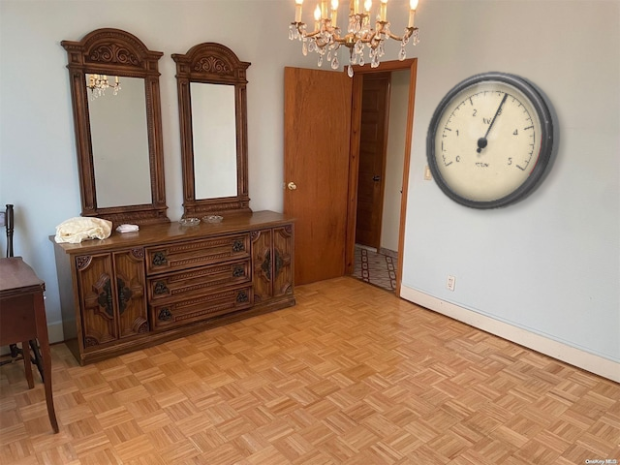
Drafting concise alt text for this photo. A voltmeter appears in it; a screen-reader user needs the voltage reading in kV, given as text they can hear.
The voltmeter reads 3 kV
